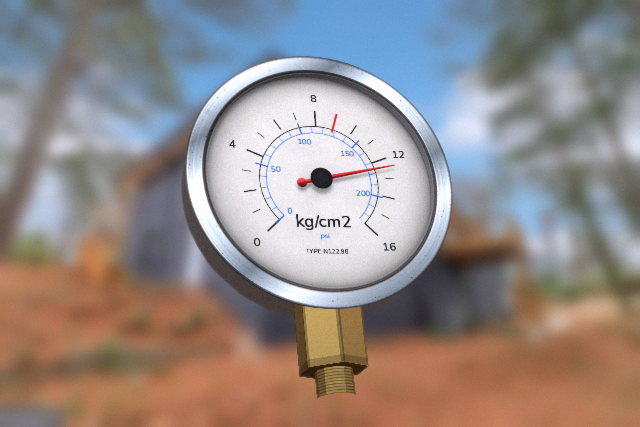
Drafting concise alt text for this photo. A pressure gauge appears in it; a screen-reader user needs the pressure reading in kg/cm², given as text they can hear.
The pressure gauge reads 12.5 kg/cm²
